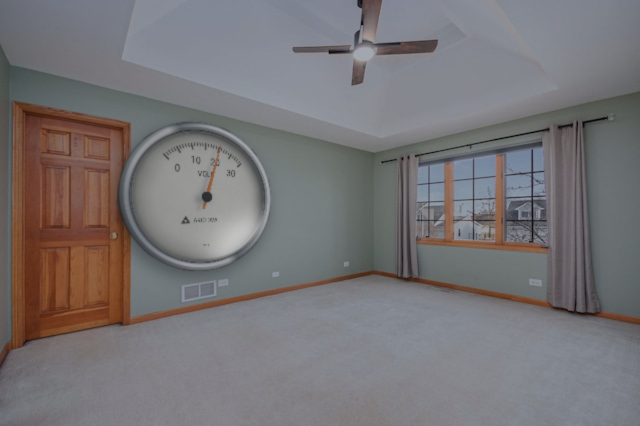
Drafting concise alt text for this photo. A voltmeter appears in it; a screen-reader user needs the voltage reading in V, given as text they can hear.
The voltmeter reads 20 V
